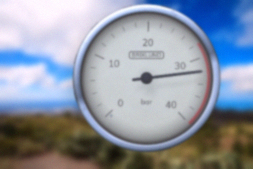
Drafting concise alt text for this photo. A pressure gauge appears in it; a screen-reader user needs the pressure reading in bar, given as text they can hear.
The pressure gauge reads 32 bar
